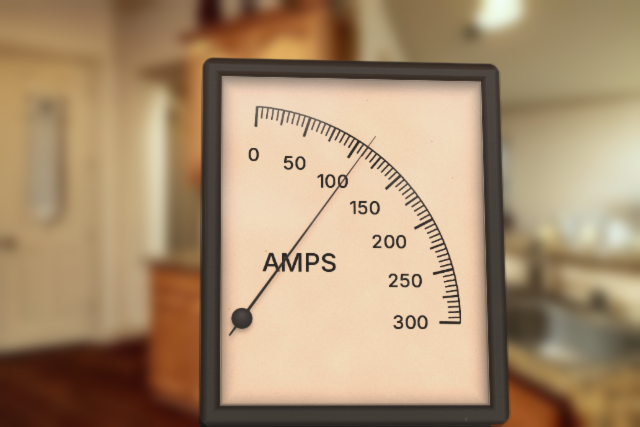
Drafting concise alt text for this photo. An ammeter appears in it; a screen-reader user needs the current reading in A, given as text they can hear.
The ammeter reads 110 A
